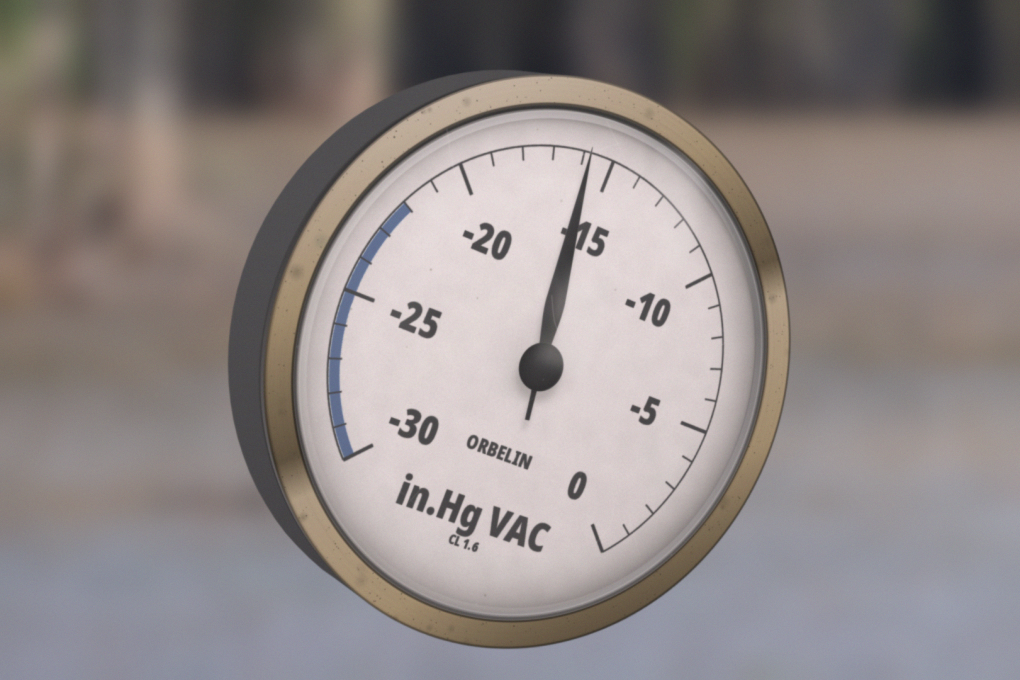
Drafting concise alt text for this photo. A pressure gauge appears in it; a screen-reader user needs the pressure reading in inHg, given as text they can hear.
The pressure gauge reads -16 inHg
